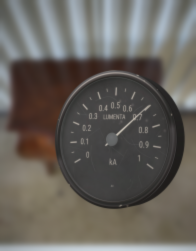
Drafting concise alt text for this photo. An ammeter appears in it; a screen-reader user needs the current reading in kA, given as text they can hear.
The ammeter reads 0.7 kA
